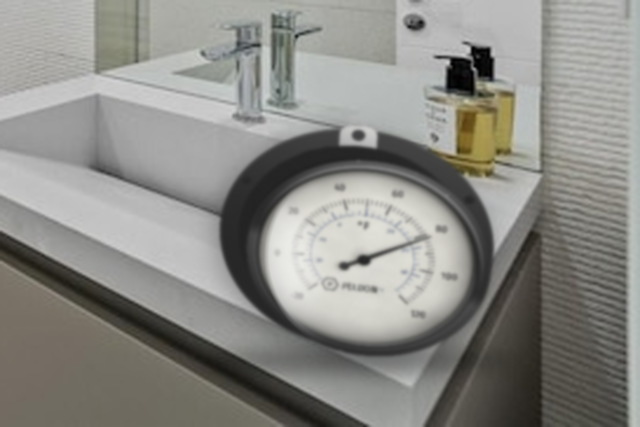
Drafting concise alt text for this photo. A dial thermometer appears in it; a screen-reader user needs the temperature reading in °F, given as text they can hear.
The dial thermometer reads 80 °F
